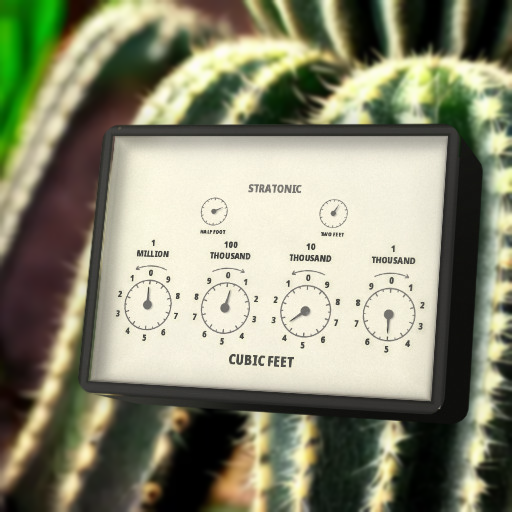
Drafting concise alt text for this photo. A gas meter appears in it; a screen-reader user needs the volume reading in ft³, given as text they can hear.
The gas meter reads 3500 ft³
